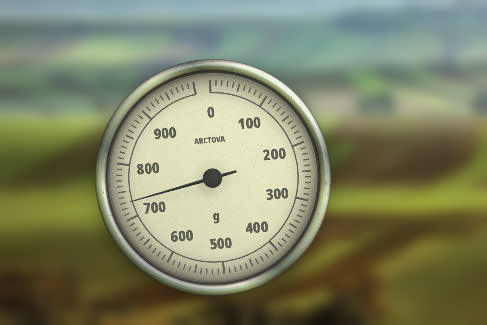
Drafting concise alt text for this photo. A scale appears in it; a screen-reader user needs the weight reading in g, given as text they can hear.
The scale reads 730 g
